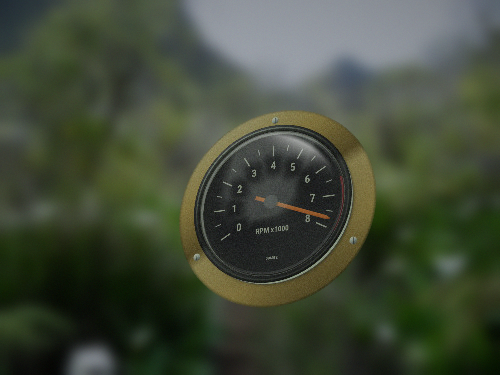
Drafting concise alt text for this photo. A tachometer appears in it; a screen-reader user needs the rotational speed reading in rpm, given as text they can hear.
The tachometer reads 7750 rpm
